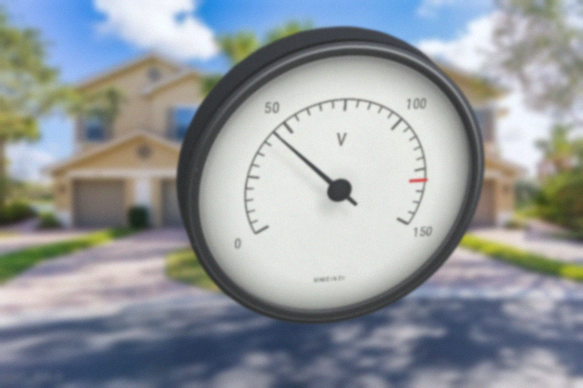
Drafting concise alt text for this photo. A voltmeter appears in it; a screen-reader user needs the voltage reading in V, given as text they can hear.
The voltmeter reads 45 V
